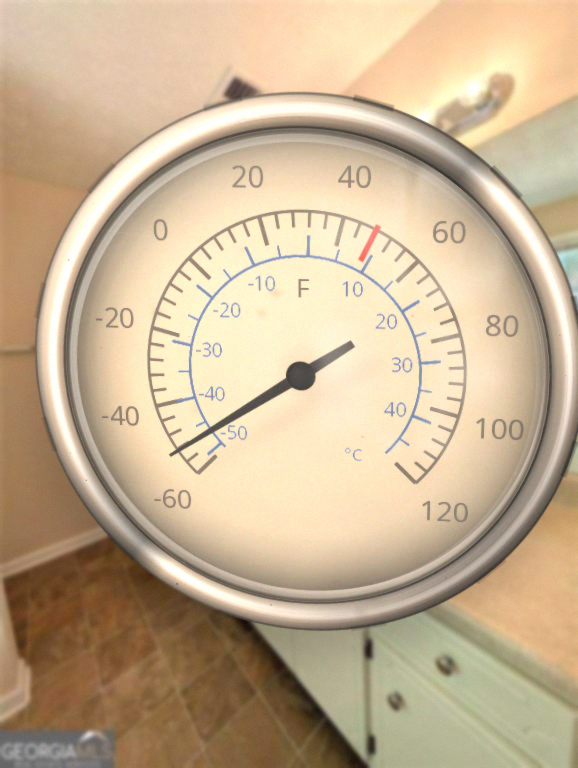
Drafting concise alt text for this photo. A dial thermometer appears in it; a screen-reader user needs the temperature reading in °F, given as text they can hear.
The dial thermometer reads -52 °F
